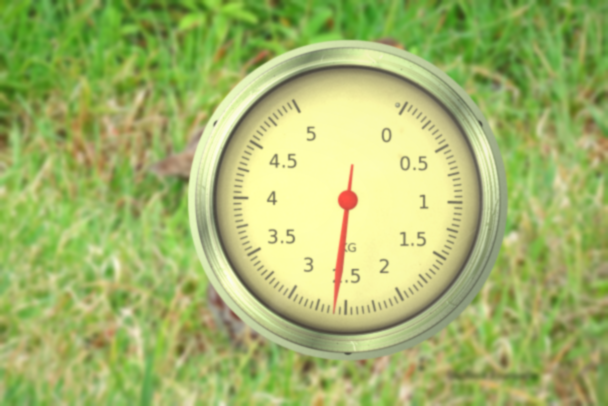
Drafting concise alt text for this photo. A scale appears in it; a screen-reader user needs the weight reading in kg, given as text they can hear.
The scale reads 2.6 kg
